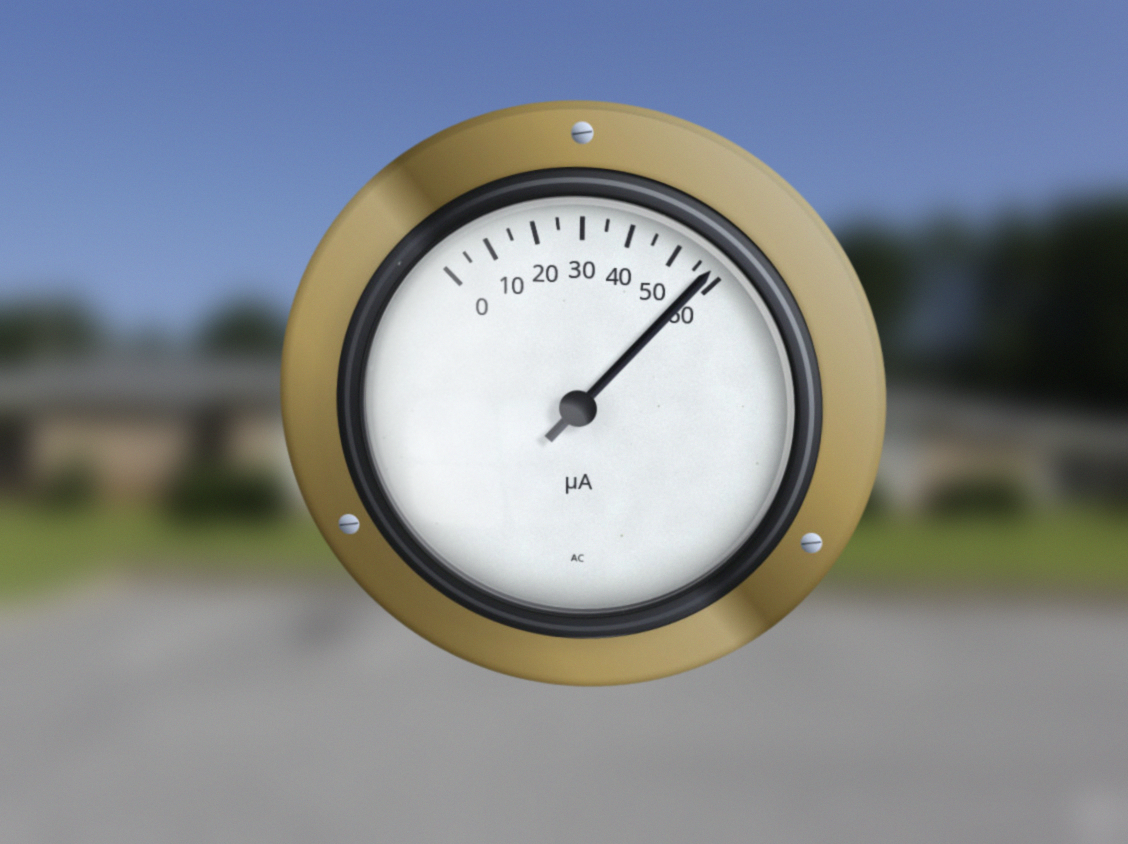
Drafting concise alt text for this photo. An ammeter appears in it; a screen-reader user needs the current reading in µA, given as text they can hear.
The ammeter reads 57.5 µA
